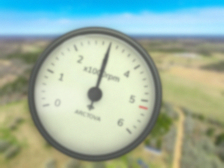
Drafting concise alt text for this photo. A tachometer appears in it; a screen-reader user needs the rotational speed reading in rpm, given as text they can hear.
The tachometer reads 3000 rpm
